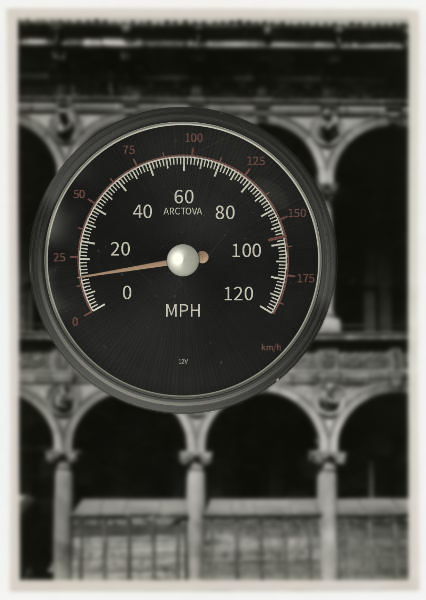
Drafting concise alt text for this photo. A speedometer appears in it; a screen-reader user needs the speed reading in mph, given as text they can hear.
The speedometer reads 10 mph
